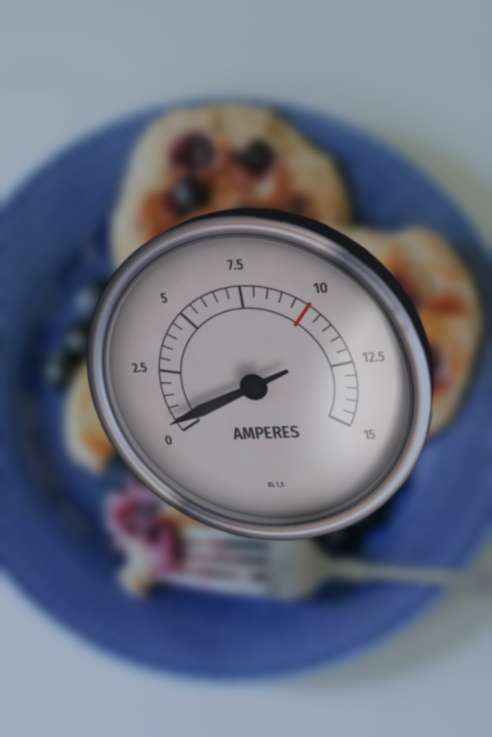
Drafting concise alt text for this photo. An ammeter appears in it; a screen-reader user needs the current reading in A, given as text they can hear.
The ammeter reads 0.5 A
